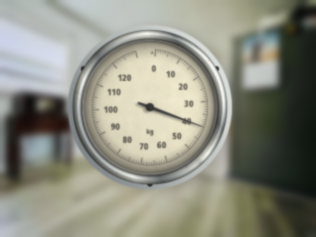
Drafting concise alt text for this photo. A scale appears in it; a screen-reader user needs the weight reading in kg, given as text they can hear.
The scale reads 40 kg
